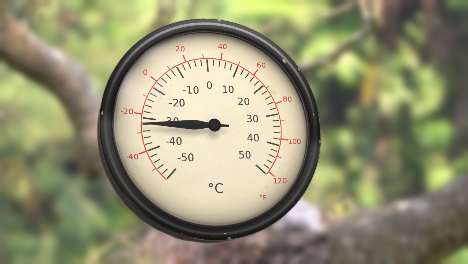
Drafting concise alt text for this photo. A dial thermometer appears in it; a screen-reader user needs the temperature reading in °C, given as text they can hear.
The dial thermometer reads -32 °C
